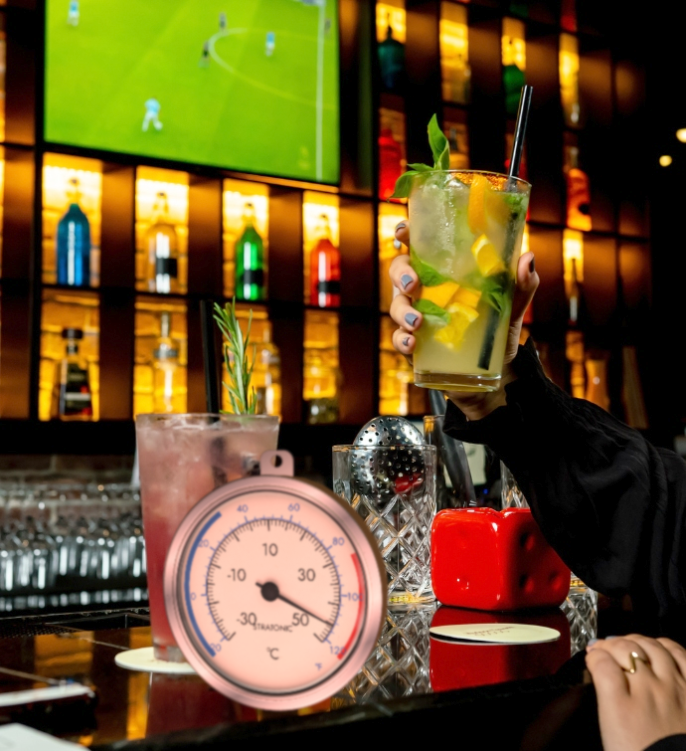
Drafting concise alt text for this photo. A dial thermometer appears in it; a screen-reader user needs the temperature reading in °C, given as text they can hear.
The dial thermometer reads 45 °C
